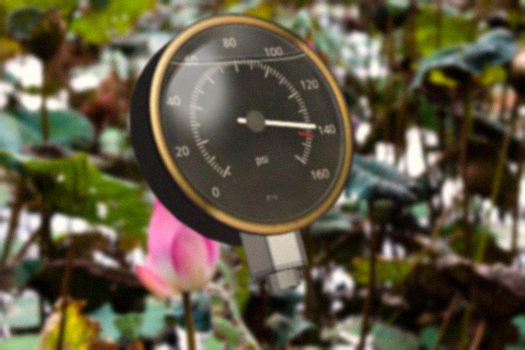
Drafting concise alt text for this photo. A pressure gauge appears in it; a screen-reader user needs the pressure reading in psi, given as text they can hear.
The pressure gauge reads 140 psi
